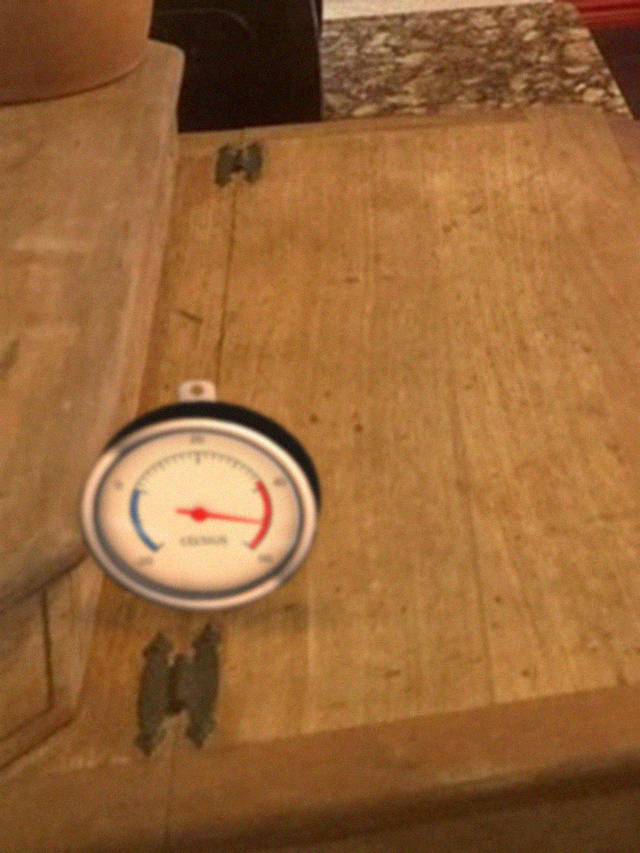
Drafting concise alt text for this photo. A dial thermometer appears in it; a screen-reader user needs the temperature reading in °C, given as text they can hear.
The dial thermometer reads 50 °C
